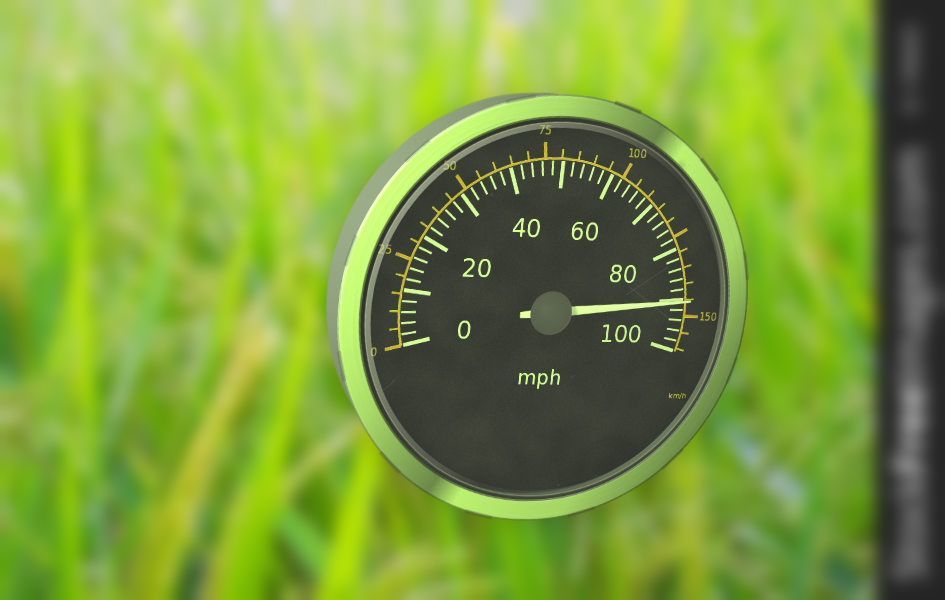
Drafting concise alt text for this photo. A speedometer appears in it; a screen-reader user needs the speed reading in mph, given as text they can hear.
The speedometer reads 90 mph
